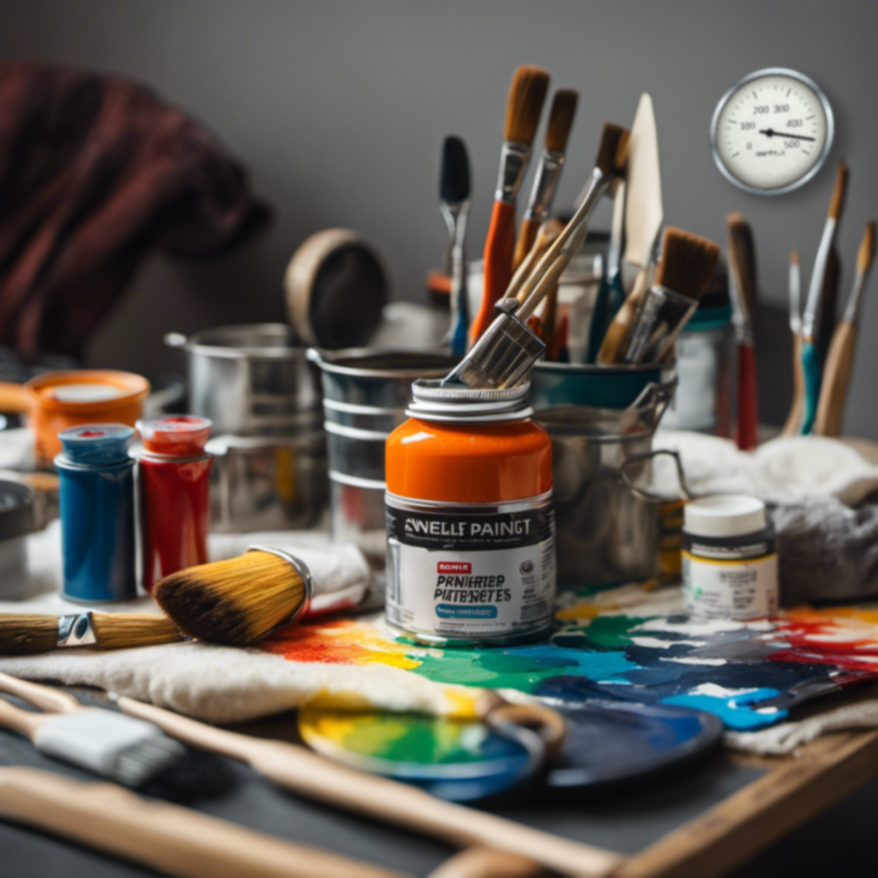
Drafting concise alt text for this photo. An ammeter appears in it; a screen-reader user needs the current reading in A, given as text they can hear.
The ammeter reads 460 A
